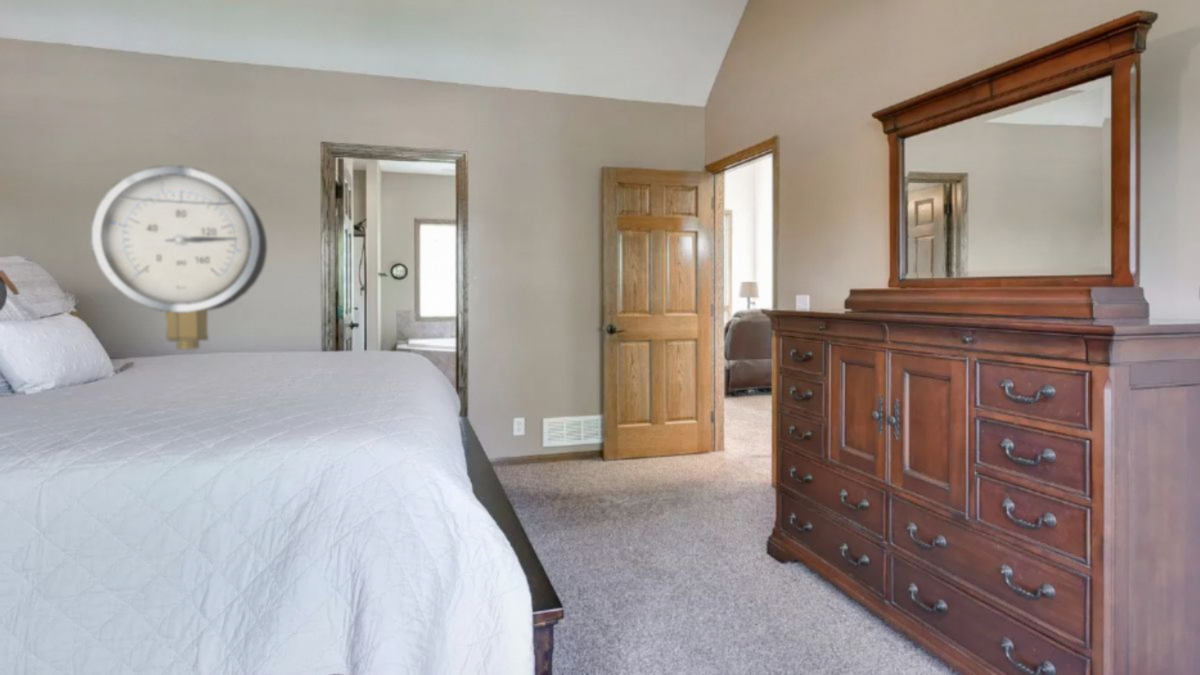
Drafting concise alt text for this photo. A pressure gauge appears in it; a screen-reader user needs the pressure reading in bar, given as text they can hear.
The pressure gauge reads 130 bar
